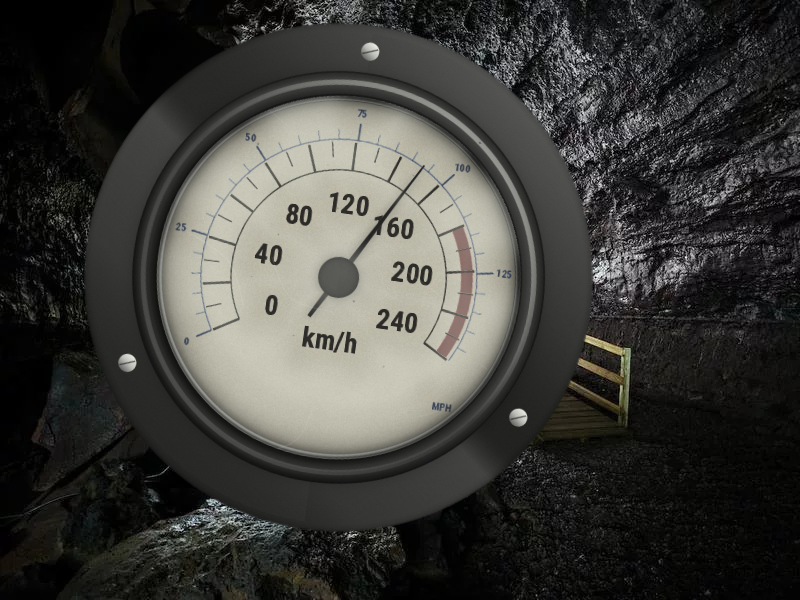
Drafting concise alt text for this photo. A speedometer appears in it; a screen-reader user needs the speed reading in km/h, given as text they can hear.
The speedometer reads 150 km/h
